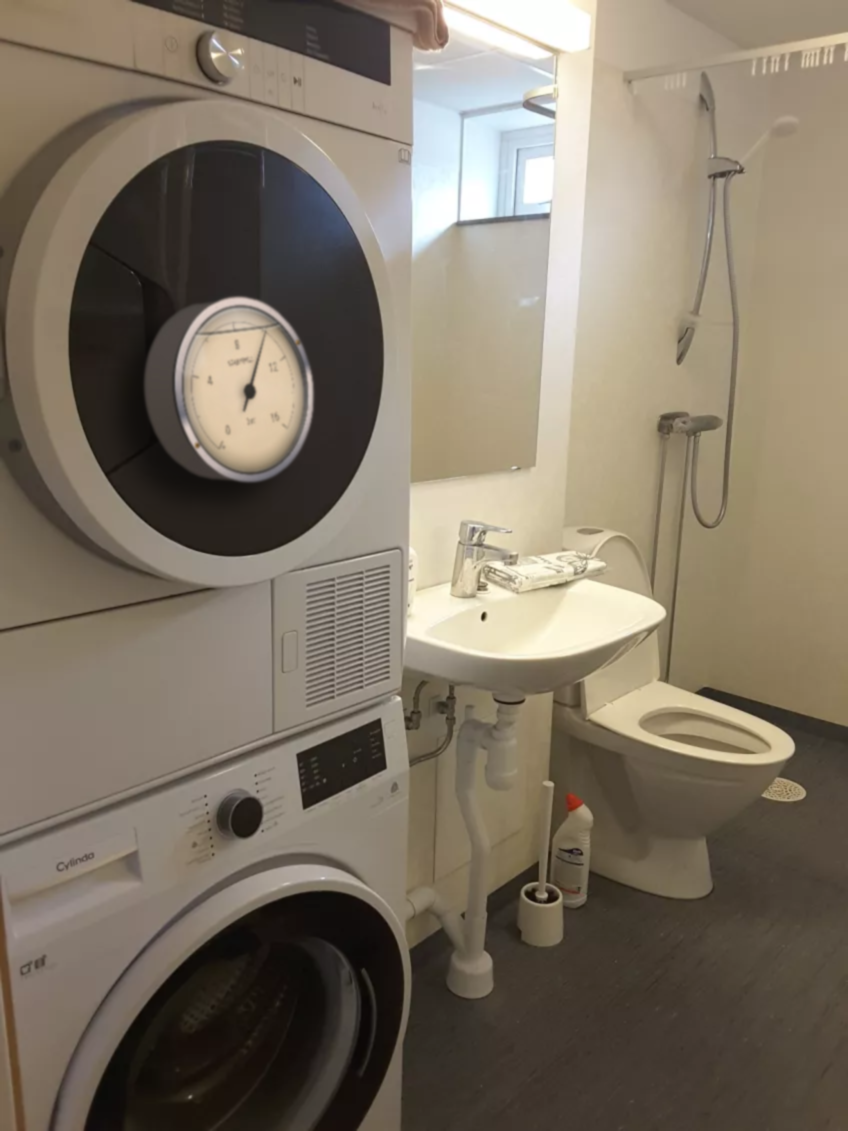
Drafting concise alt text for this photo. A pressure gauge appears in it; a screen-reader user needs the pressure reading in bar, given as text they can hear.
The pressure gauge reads 10 bar
